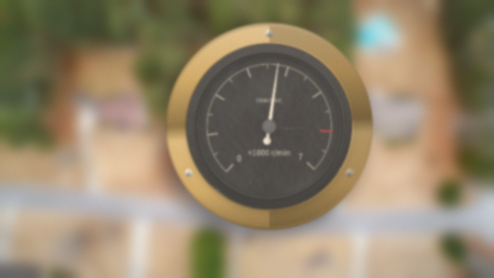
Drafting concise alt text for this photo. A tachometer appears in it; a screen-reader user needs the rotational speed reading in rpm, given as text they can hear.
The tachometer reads 3750 rpm
